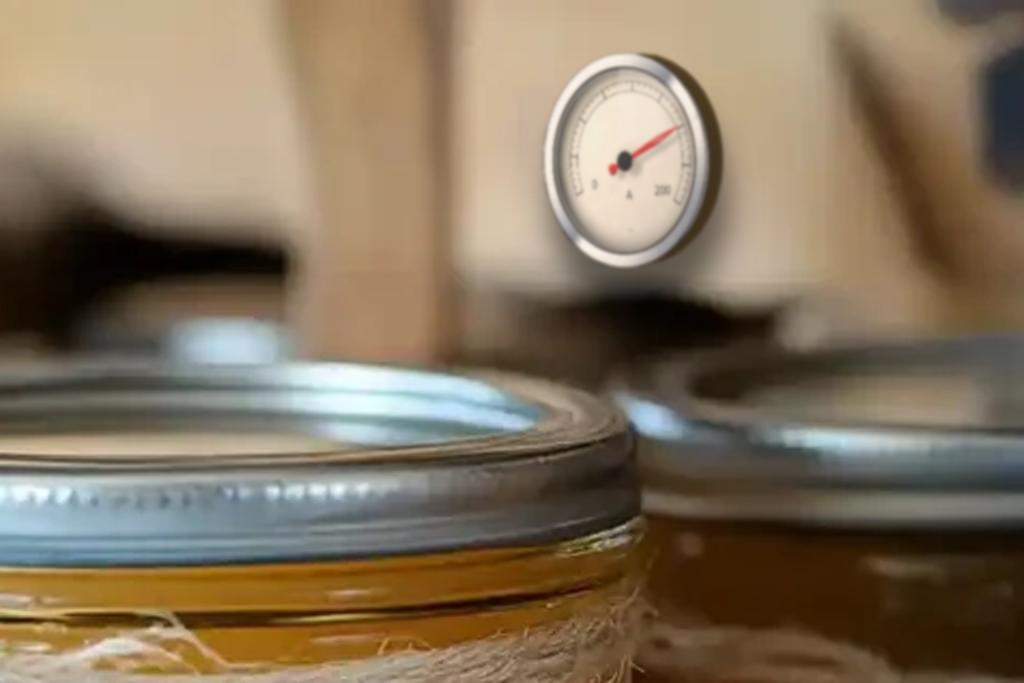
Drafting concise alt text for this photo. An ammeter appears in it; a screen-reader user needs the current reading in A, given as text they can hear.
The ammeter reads 150 A
